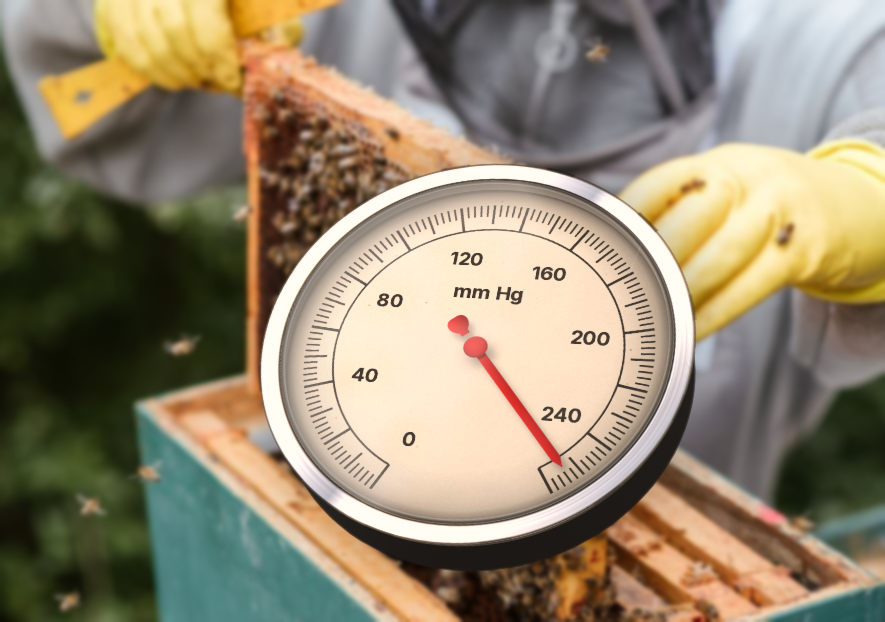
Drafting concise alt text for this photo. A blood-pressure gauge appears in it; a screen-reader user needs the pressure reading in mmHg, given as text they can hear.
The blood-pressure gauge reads 254 mmHg
